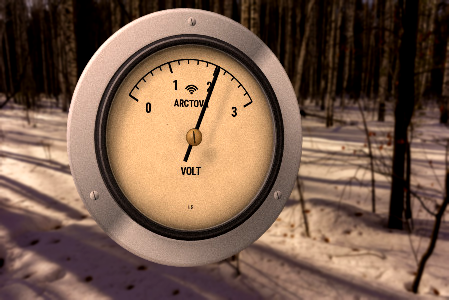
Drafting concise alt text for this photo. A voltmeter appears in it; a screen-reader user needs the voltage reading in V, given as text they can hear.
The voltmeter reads 2 V
